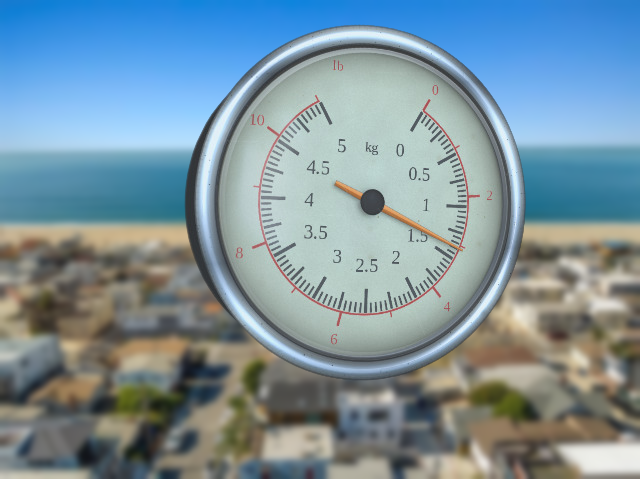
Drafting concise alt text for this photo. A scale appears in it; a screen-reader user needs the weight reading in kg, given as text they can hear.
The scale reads 1.4 kg
